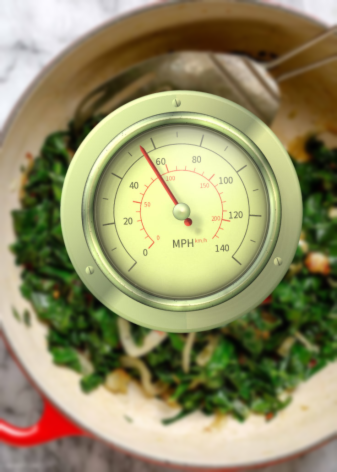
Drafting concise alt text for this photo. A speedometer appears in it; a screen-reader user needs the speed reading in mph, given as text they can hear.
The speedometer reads 55 mph
